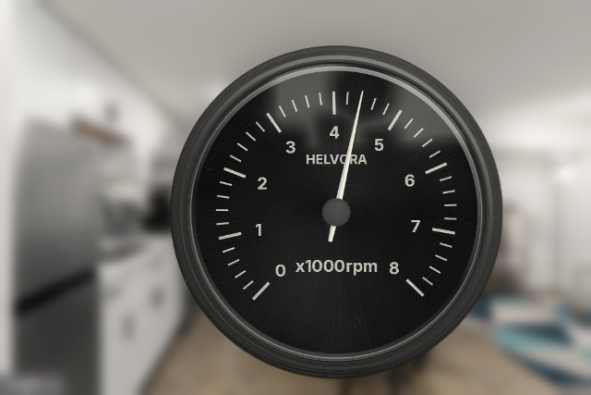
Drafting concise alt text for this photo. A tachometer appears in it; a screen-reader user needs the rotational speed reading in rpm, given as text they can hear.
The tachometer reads 4400 rpm
